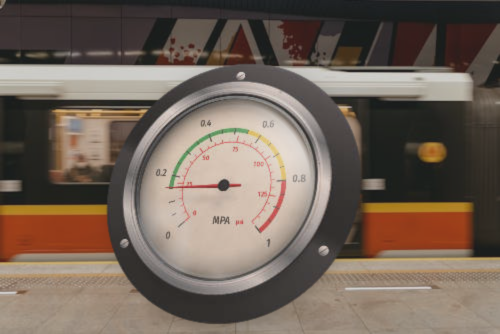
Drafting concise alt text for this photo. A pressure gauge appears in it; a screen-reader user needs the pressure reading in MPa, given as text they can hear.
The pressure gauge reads 0.15 MPa
